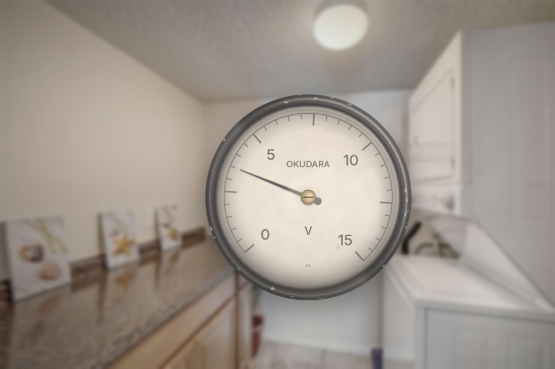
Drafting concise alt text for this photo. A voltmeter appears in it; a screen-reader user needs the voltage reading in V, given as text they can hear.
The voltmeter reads 3.5 V
